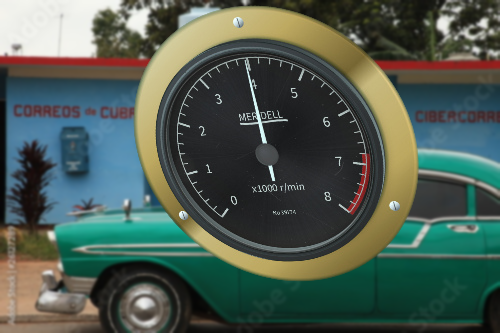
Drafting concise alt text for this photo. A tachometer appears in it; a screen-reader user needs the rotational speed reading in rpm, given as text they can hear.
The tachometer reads 4000 rpm
